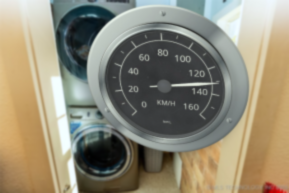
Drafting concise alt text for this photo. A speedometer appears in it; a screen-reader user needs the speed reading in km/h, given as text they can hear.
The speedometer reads 130 km/h
